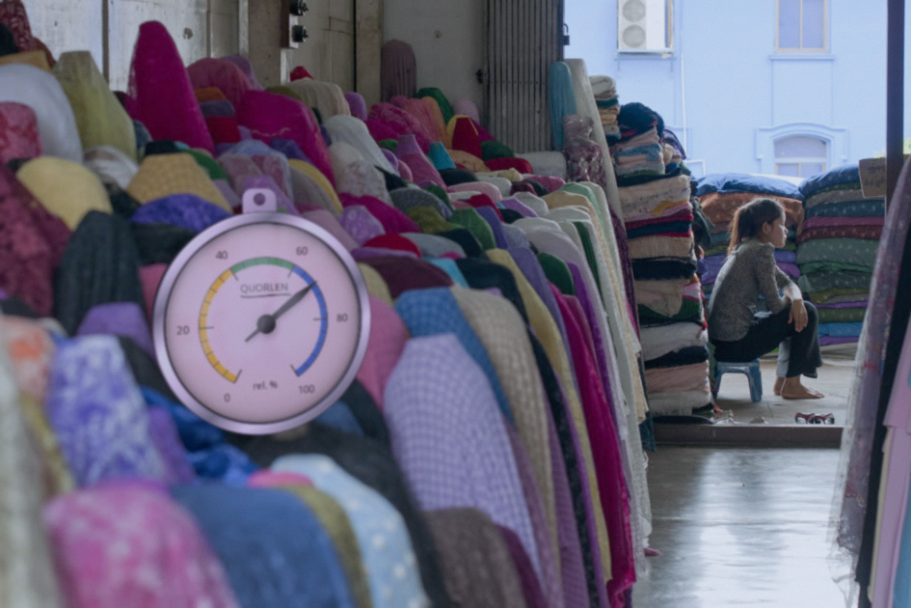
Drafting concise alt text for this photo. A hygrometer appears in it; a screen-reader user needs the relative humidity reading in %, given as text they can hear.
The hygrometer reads 68 %
